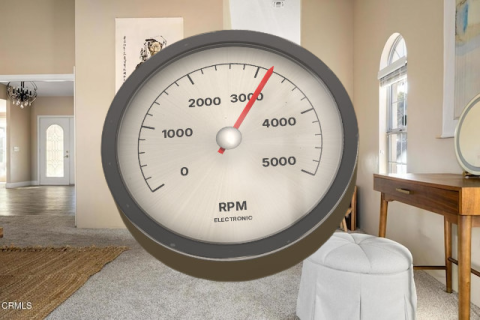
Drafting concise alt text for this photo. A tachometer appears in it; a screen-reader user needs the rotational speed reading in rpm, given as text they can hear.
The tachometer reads 3200 rpm
